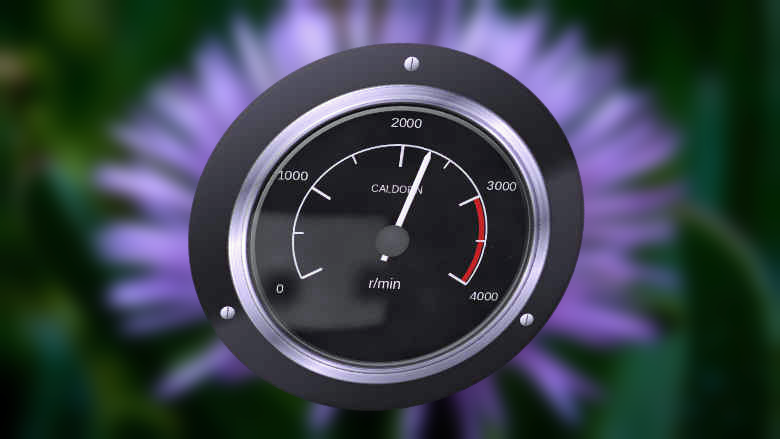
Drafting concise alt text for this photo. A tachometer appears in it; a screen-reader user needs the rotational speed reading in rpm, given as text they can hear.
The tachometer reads 2250 rpm
